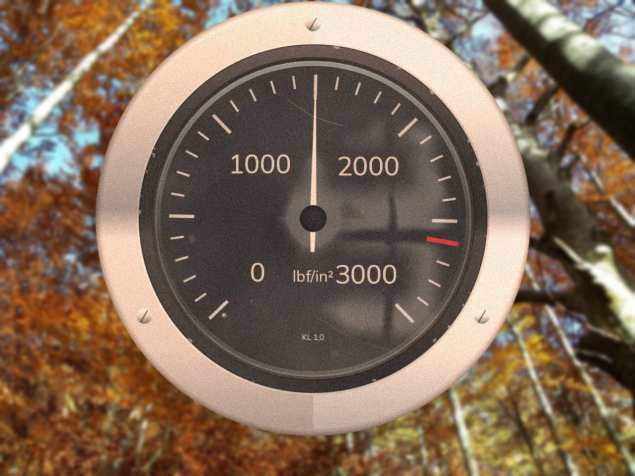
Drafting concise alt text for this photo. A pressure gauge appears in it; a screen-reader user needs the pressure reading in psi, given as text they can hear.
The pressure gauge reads 1500 psi
